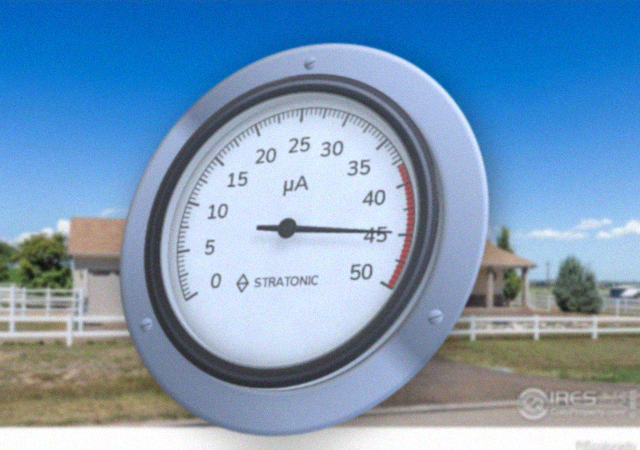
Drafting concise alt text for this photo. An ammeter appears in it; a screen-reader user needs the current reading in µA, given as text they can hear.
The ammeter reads 45 µA
